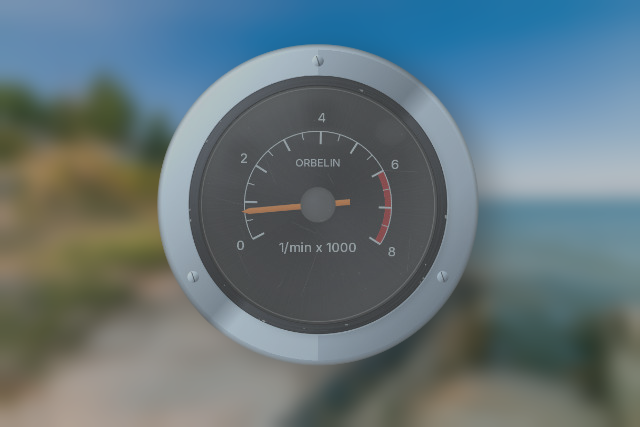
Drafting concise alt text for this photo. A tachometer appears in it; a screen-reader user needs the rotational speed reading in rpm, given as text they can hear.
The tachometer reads 750 rpm
